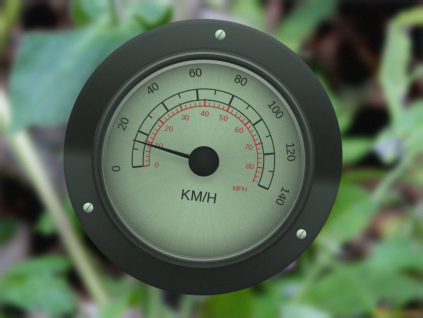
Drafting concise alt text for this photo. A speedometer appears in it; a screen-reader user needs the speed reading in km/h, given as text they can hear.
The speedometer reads 15 km/h
